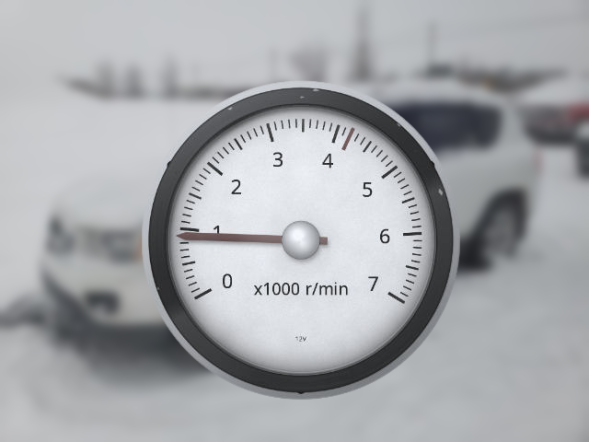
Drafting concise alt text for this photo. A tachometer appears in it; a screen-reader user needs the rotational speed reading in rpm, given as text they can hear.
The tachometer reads 900 rpm
